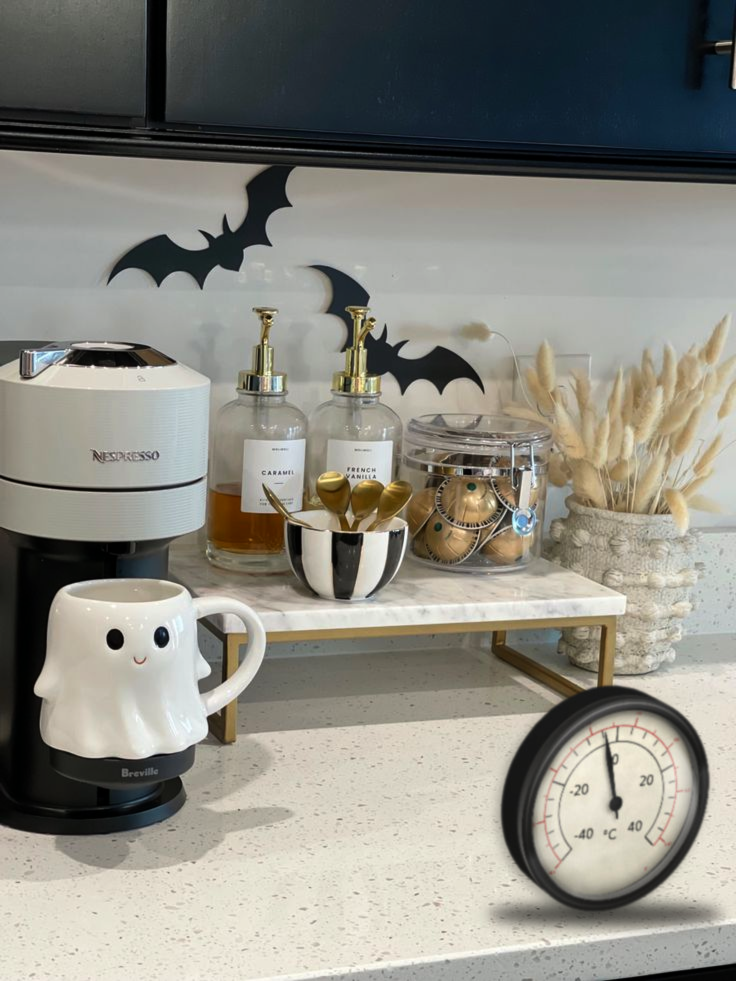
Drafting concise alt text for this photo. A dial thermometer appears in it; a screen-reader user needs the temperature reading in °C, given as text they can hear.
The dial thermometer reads -4 °C
